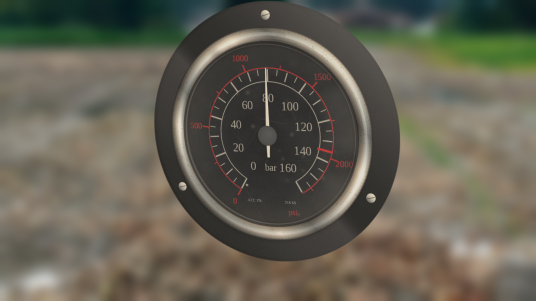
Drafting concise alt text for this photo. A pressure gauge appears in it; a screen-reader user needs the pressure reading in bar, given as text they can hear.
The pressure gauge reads 80 bar
